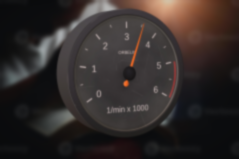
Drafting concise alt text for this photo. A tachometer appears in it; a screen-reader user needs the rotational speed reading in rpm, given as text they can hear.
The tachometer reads 3500 rpm
